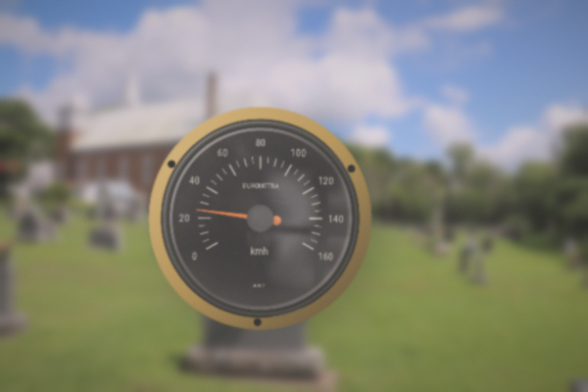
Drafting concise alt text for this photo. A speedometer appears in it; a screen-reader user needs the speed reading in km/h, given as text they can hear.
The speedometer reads 25 km/h
